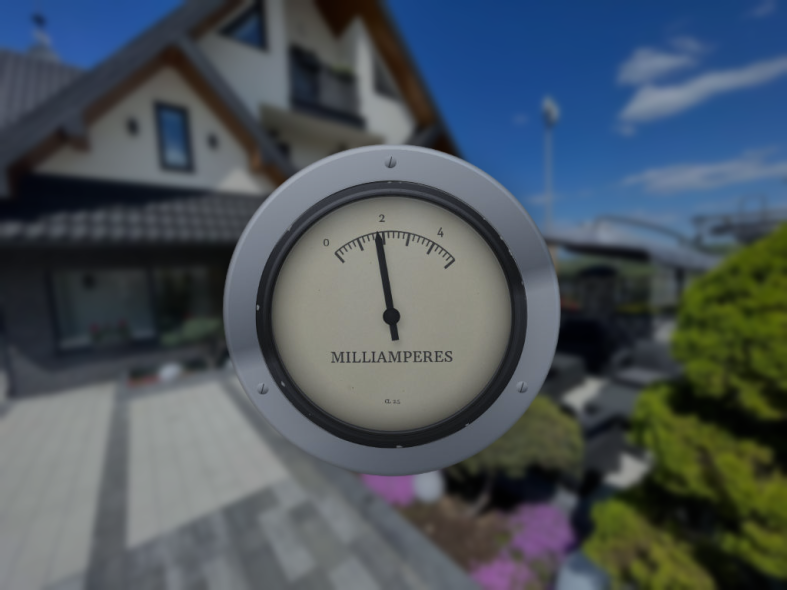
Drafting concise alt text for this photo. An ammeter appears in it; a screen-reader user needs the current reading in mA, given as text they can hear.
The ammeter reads 1.8 mA
